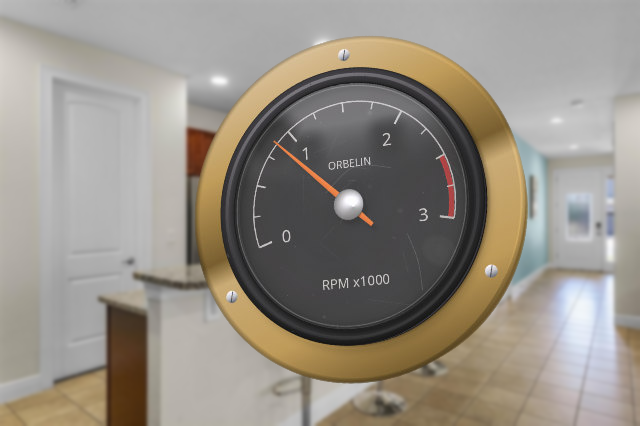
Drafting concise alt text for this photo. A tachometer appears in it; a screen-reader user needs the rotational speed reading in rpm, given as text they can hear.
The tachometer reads 875 rpm
